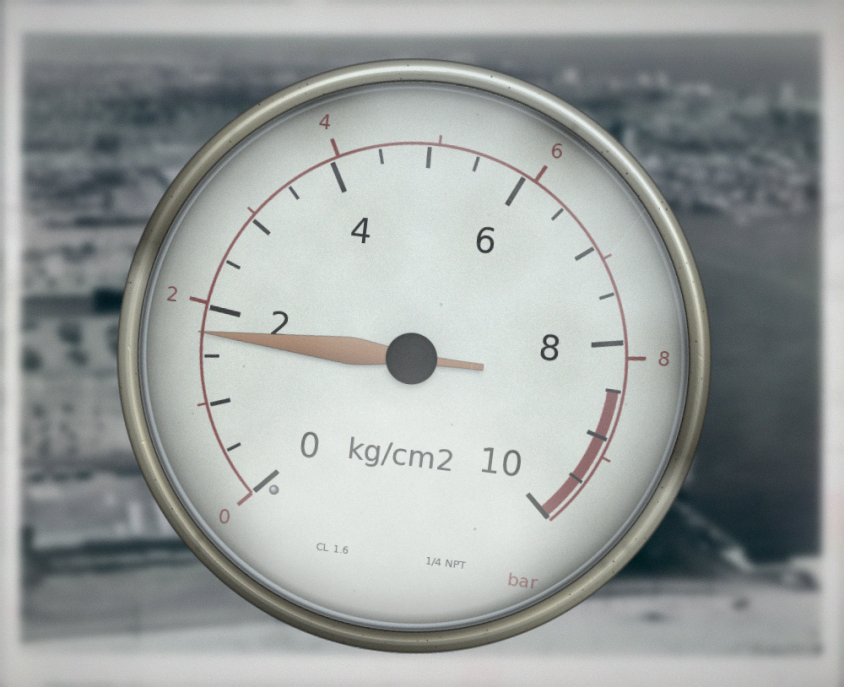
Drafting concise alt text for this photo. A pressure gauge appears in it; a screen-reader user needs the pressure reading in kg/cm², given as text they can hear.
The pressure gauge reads 1.75 kg/cm²
